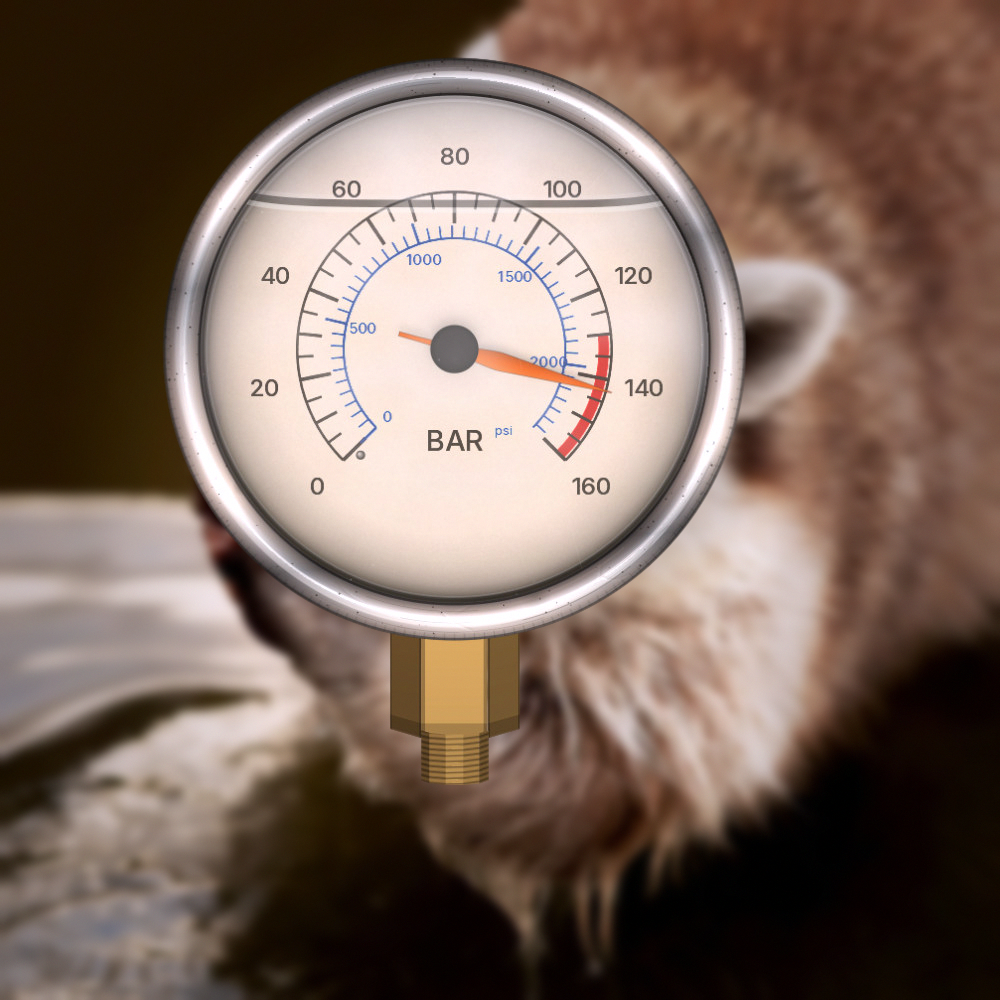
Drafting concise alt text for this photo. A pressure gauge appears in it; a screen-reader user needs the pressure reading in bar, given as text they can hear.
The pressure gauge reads 142.5 bar
